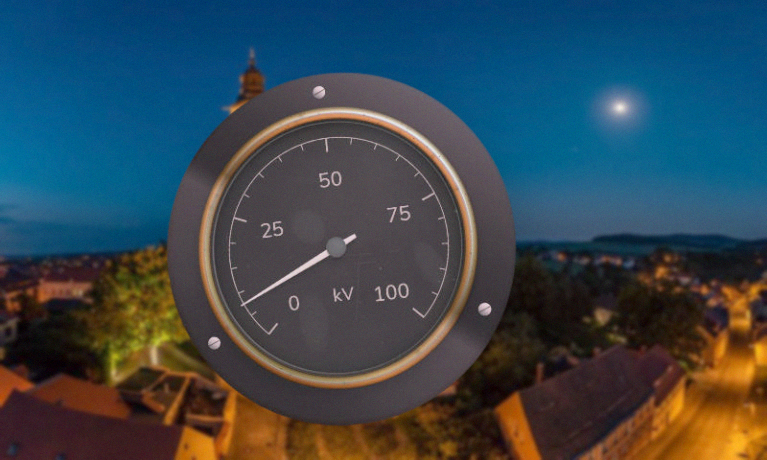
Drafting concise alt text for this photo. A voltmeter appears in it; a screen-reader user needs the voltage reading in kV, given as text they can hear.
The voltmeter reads 7.5 kV
